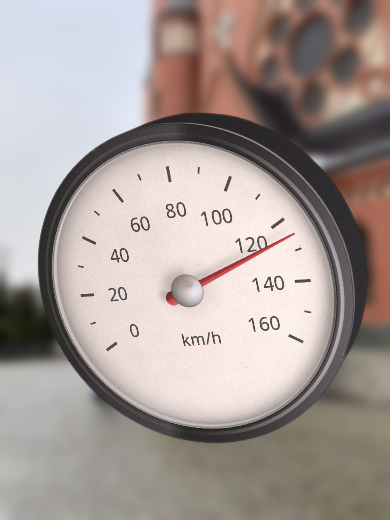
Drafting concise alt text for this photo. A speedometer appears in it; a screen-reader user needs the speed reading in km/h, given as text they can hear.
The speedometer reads 125 km/h
